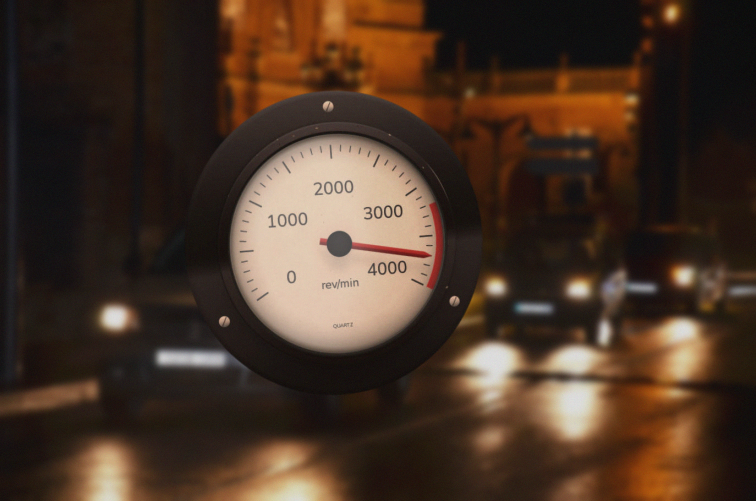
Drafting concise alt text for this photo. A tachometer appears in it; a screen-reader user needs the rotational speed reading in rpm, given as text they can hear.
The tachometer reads 3700 rpm
